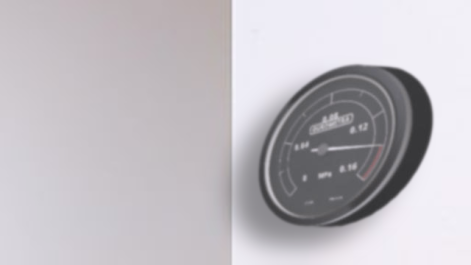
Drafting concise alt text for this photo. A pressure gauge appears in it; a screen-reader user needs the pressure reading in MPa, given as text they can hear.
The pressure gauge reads 0.14 MPa
